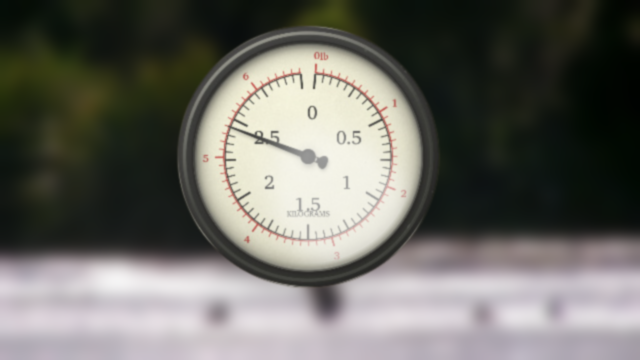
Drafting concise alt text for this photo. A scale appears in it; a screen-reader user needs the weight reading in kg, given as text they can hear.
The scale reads 2.45 kg
